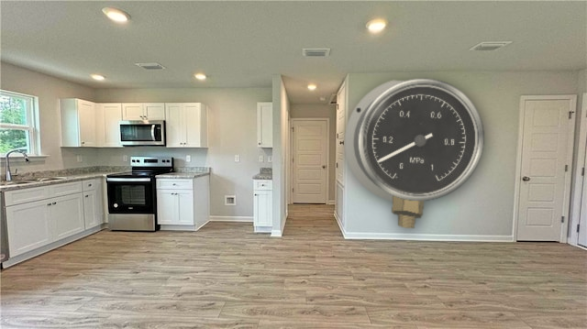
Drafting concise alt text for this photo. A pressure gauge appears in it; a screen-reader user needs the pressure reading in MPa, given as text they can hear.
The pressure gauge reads 0.1 MPa
